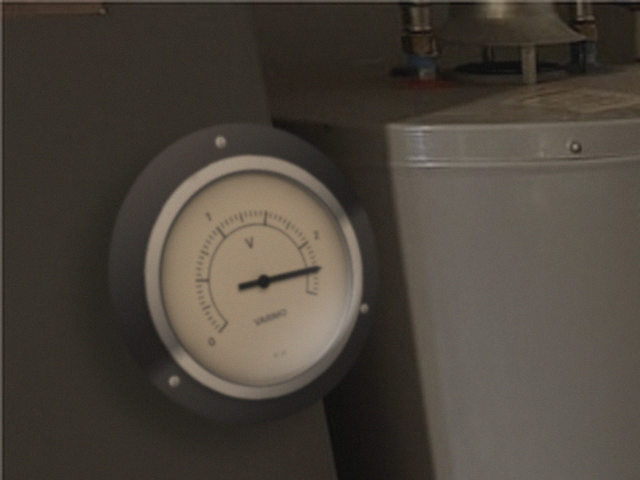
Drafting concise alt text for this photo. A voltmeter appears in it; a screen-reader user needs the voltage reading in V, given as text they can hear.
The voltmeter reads 2.25 V
